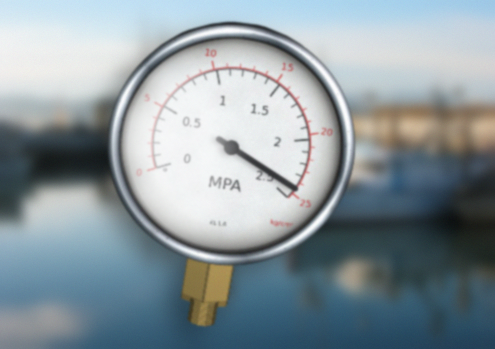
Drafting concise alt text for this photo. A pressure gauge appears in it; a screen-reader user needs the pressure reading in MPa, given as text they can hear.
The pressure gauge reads 2.4 MPa
